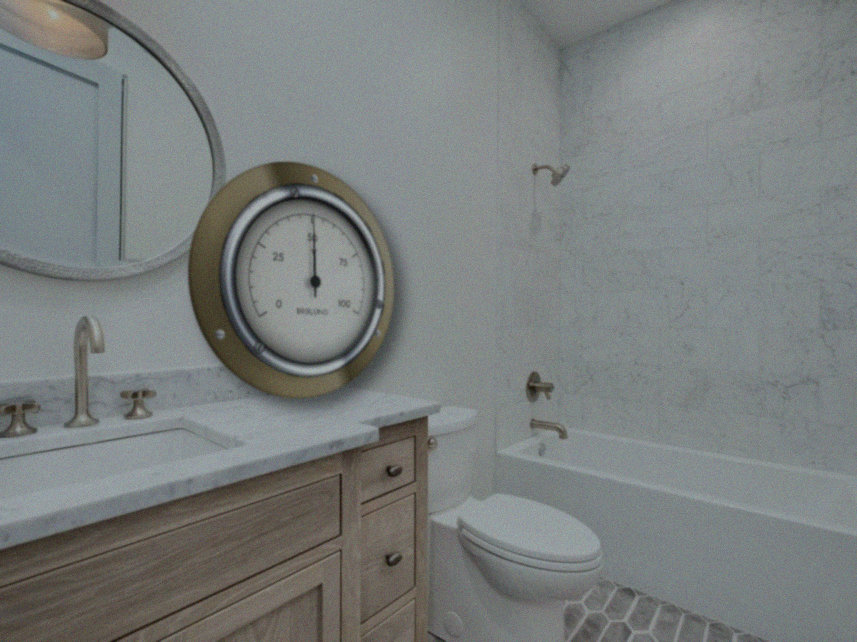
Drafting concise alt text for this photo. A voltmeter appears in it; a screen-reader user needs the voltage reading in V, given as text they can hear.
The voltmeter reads 50 V
